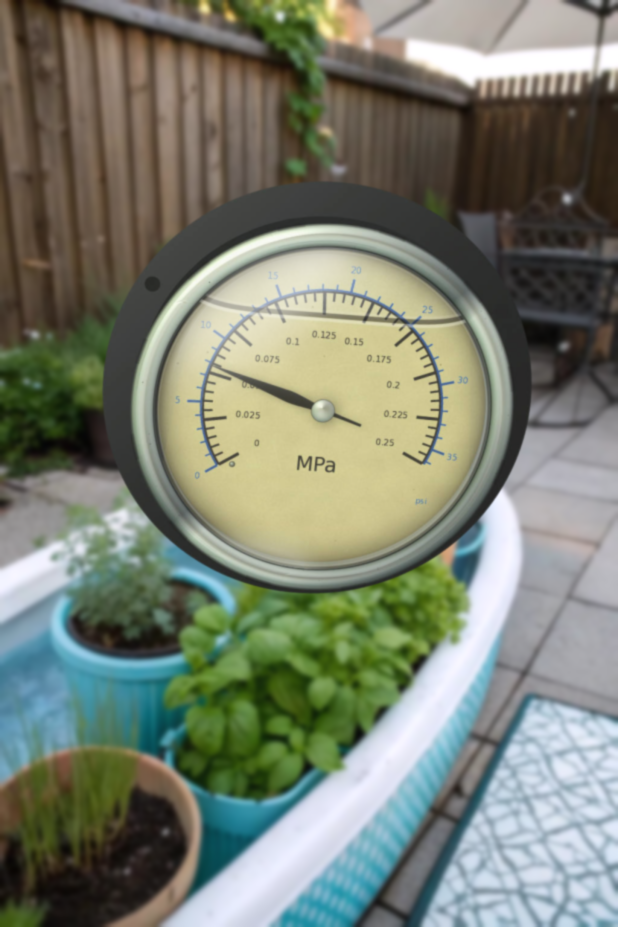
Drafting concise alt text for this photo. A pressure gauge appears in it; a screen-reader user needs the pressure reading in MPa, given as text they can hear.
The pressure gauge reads 0.055 MPa
